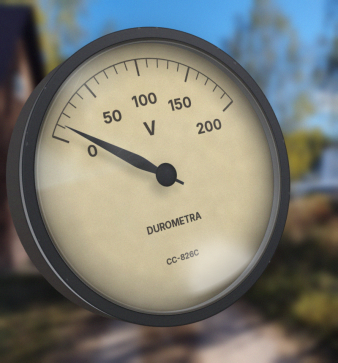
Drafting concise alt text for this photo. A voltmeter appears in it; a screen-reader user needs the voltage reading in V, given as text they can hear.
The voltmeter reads 10 V
